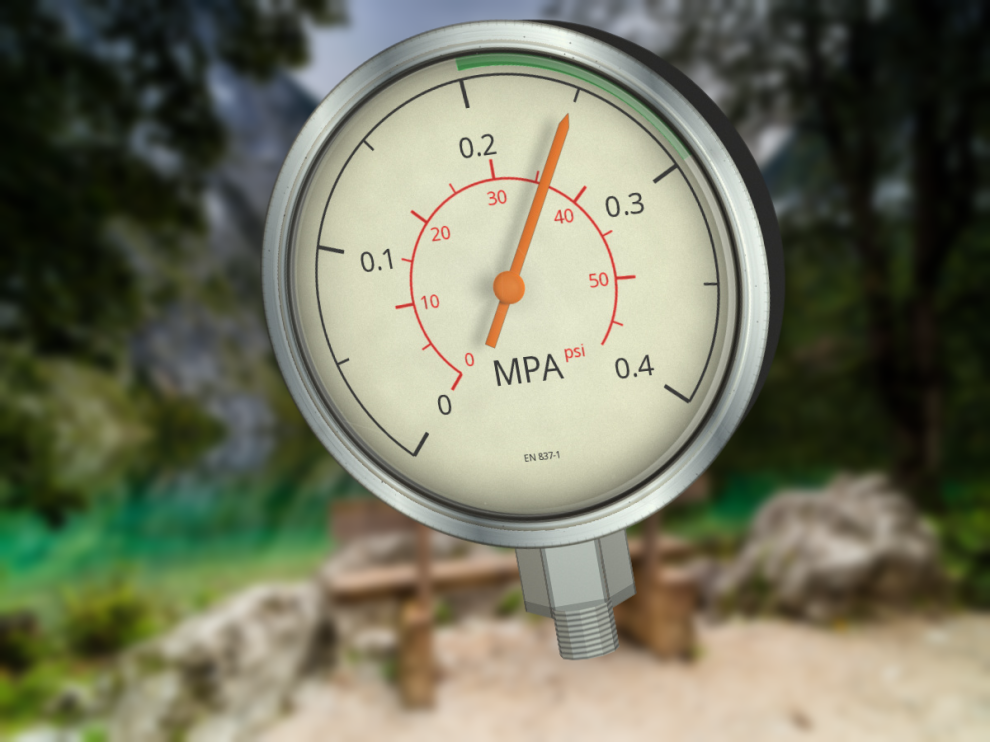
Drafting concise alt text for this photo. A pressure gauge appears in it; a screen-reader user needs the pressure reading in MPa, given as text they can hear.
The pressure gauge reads 0.25 MPa
